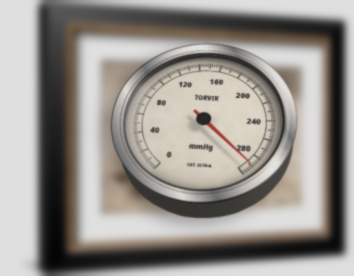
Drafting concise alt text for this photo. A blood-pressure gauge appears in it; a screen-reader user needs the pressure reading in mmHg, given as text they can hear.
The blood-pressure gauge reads 290 mmHg
